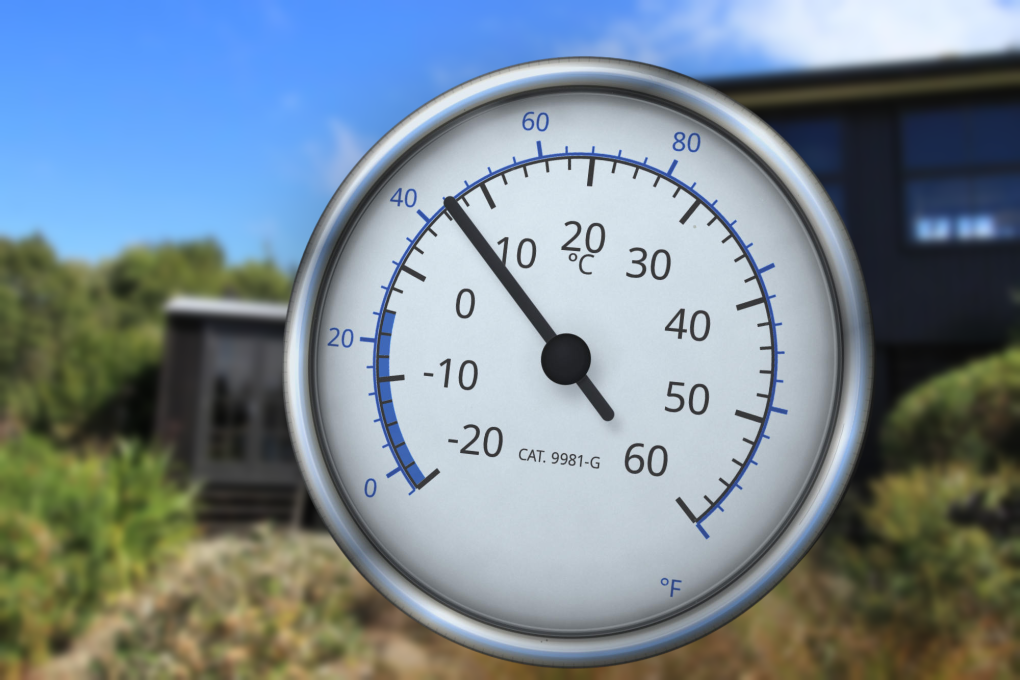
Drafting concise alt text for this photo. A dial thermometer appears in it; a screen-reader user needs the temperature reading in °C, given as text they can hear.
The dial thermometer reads 7 °C
